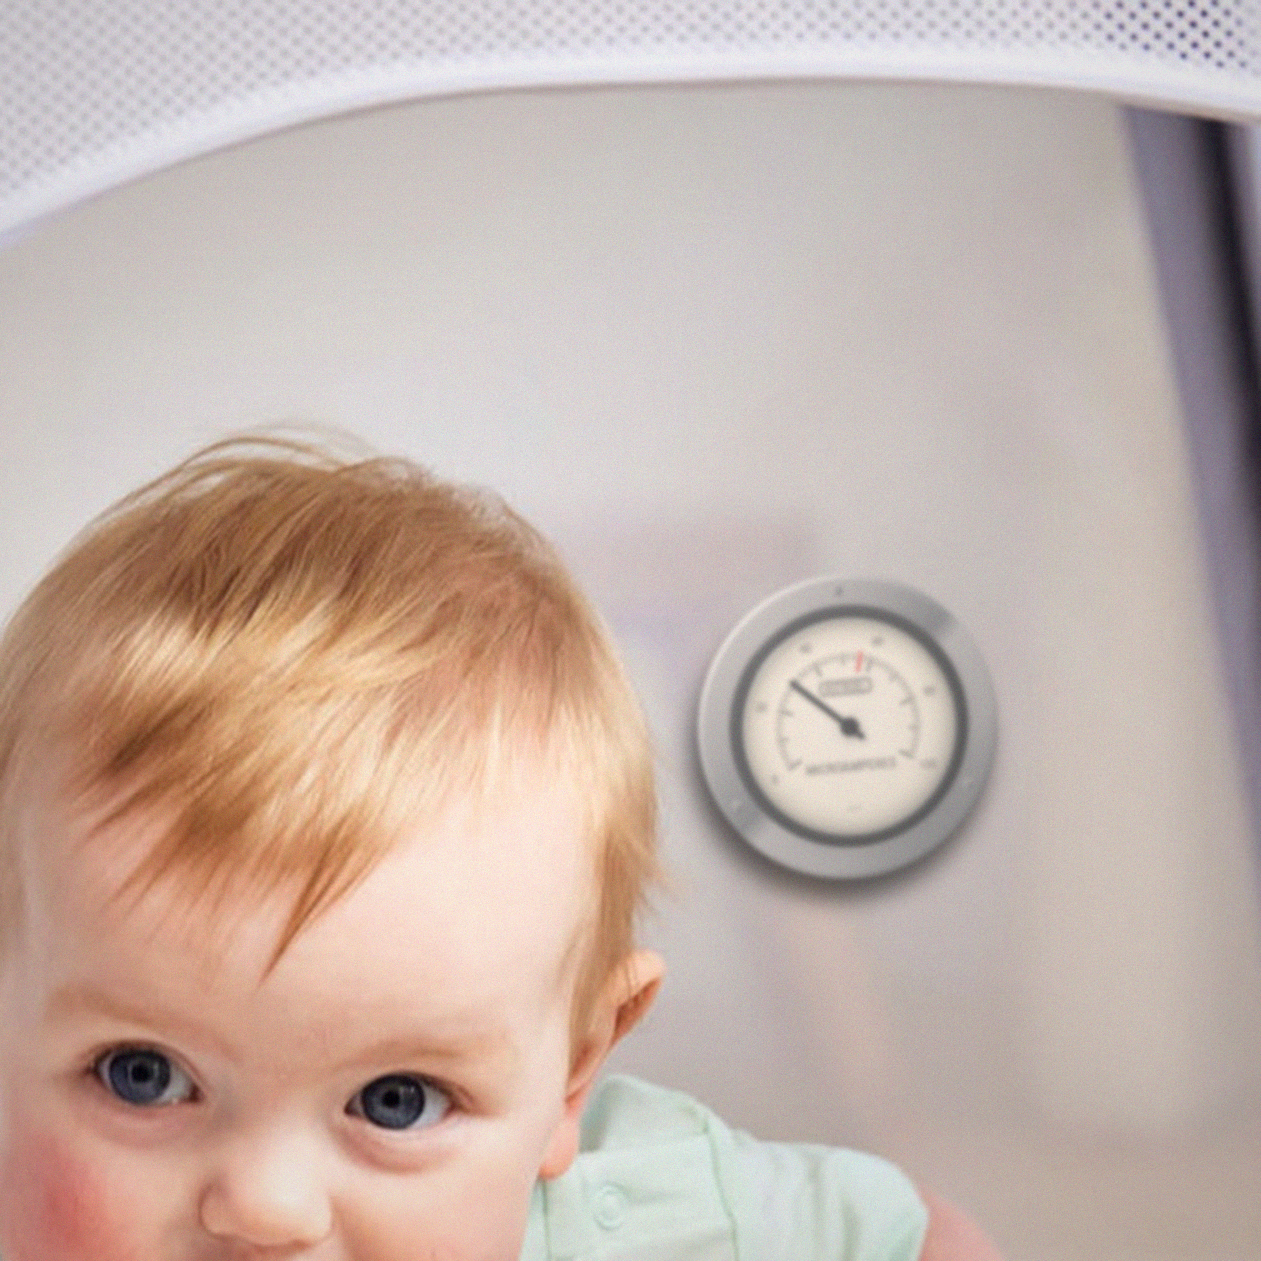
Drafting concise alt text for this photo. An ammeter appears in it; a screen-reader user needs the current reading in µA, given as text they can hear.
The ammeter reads 30 µA
